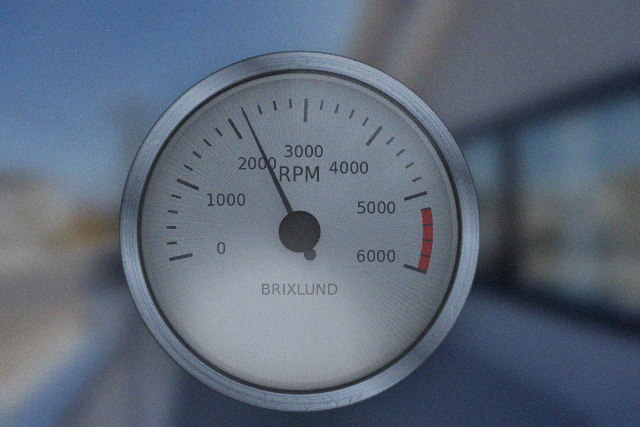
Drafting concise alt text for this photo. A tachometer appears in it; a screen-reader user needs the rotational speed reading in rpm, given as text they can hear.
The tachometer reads 2200 rpm
